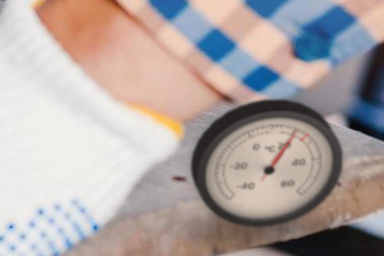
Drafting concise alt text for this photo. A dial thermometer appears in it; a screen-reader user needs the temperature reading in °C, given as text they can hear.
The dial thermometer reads 20 °C
